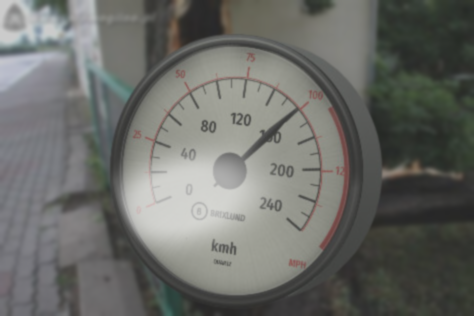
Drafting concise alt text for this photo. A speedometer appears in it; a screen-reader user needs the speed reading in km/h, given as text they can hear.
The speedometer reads 160 km/h
